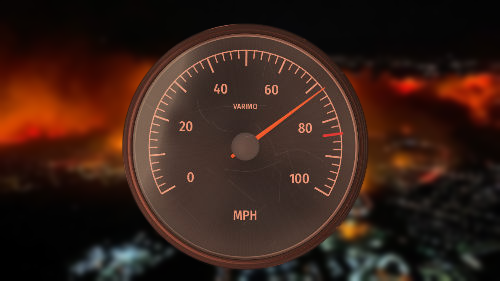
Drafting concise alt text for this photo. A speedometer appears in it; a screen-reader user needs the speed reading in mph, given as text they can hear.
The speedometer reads 72 mph
